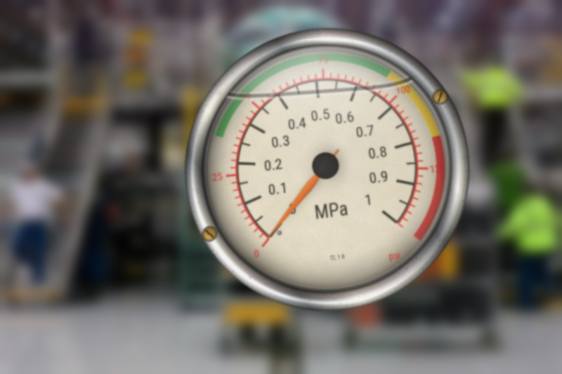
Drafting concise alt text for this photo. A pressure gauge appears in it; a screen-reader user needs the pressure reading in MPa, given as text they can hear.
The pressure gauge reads 0 MPa
